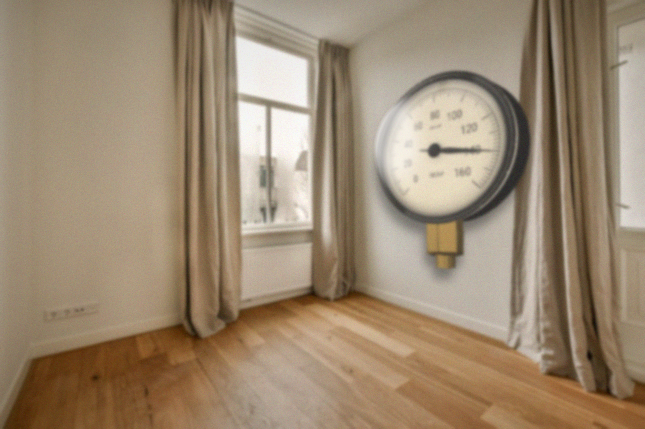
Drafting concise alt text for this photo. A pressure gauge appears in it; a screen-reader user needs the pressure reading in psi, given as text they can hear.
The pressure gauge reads 140 psi
